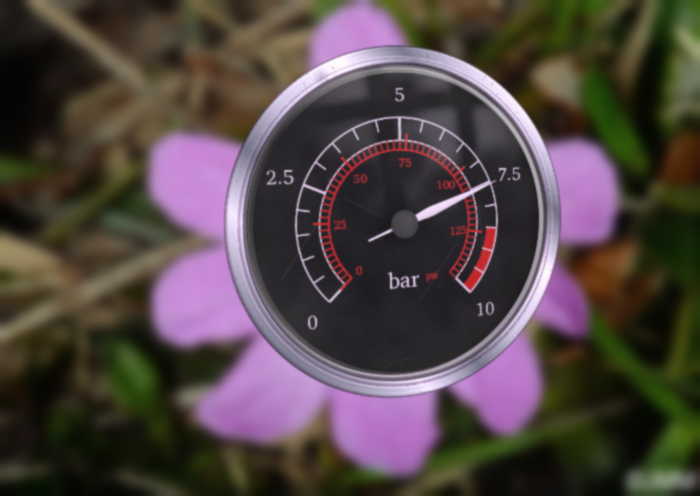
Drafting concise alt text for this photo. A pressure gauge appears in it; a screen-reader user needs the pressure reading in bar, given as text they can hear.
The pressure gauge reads 7.5 bar
